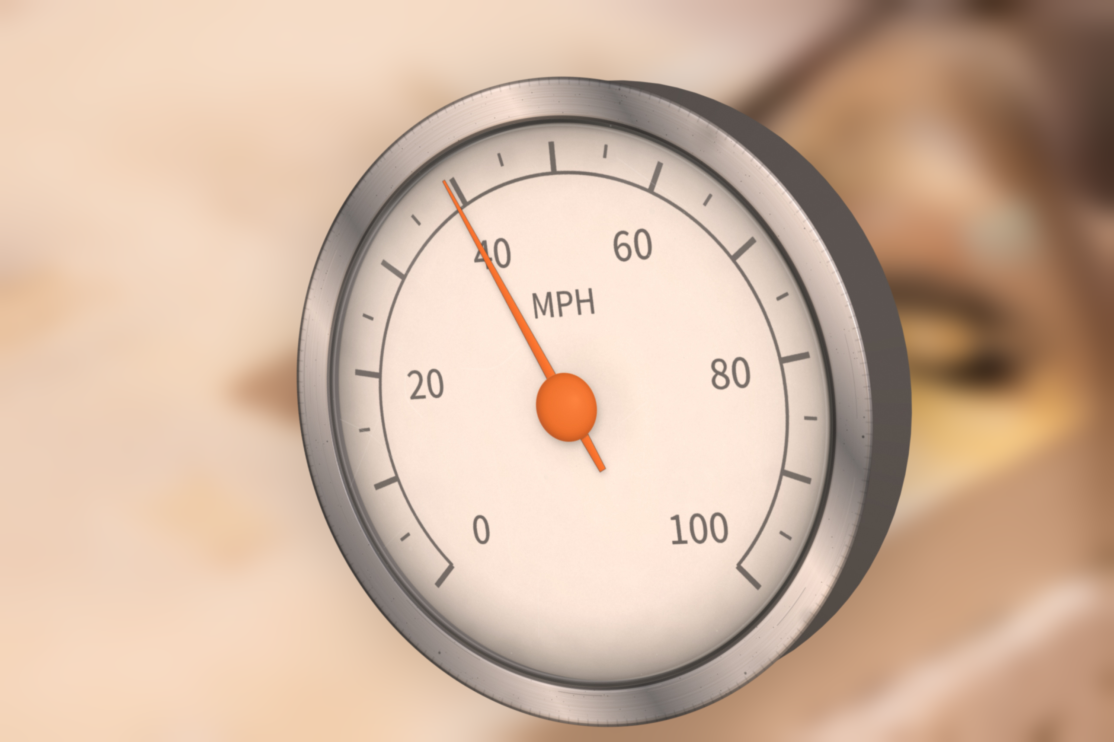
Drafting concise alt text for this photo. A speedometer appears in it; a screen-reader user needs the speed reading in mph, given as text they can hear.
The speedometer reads 40 mph
